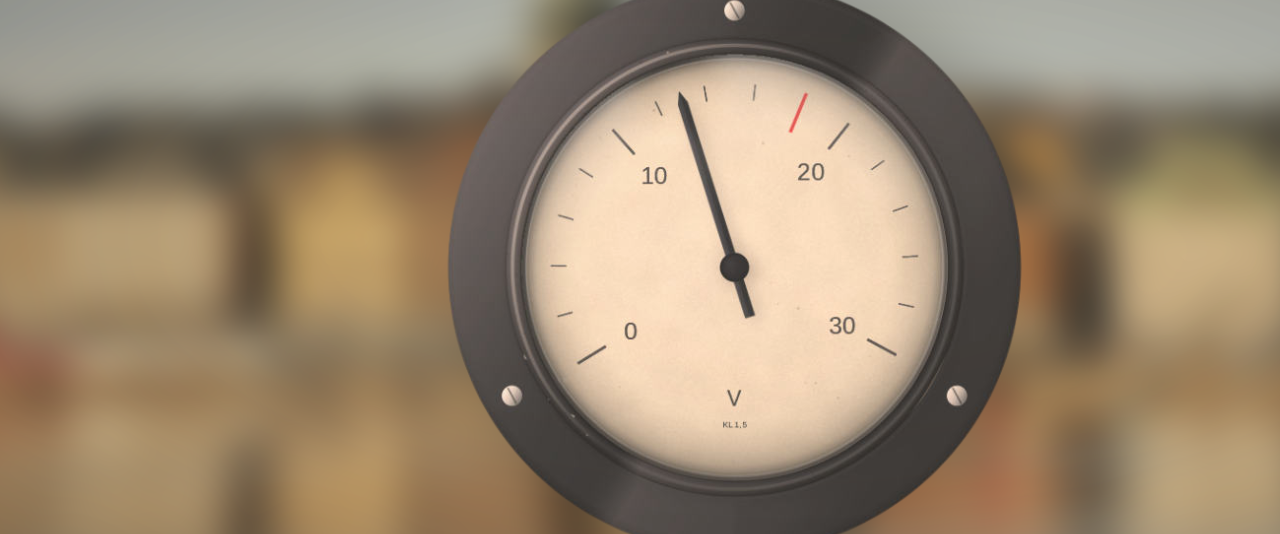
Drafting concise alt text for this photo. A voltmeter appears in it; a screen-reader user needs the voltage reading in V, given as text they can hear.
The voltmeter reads 13 V
